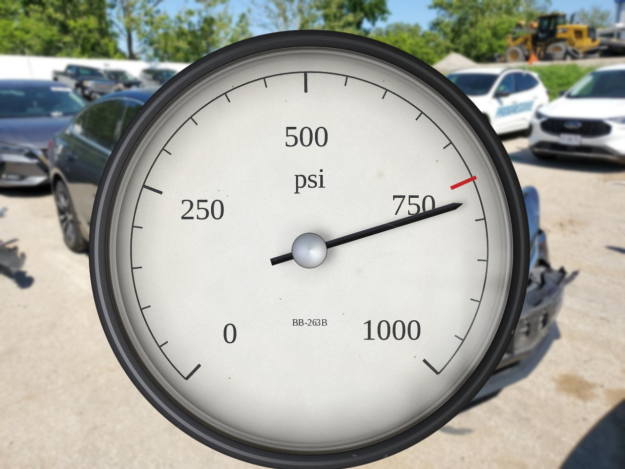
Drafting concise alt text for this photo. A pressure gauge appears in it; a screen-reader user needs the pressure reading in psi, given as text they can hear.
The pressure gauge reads 775 psi
